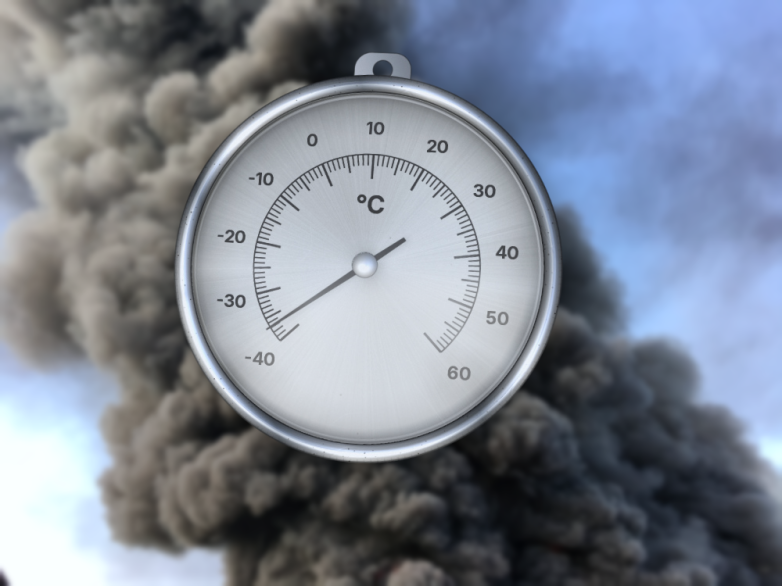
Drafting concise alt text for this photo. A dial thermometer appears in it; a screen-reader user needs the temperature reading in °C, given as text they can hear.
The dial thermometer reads -37 °C
